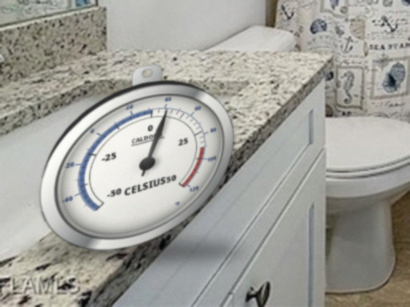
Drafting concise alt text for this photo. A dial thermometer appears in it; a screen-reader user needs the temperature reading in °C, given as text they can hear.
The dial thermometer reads 5 °C
